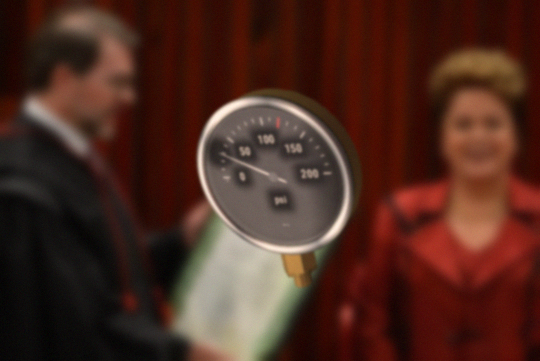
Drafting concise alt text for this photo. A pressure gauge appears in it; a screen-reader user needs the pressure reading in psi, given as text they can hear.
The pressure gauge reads 30 psi
